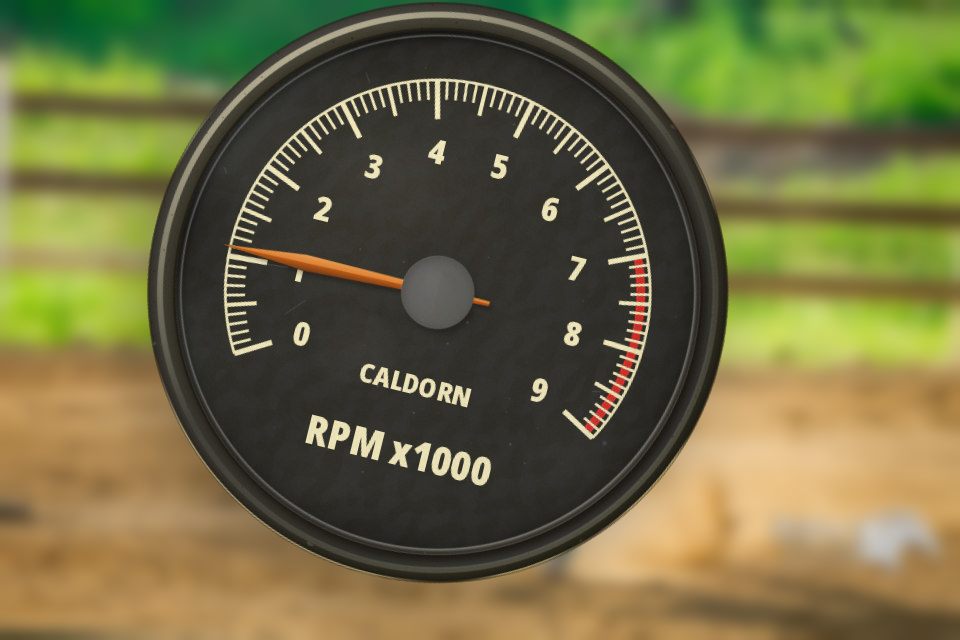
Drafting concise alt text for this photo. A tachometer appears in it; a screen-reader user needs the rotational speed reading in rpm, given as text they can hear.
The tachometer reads 1100 rpm
